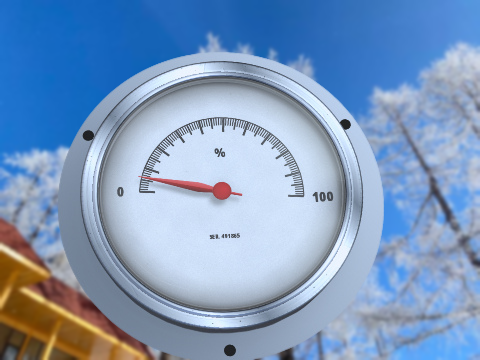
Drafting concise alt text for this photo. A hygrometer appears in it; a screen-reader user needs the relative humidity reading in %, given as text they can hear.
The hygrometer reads 5 %
